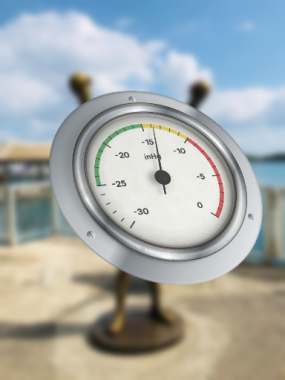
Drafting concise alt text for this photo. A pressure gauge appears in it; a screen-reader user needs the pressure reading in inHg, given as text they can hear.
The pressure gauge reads -14 inHg
